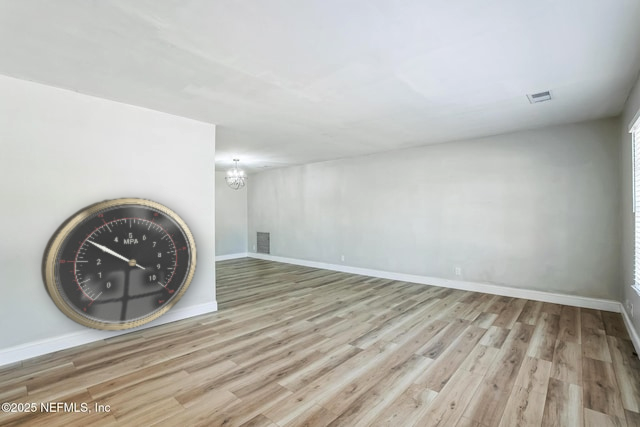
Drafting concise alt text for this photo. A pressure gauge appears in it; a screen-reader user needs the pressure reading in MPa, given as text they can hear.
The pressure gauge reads 3 MPa
